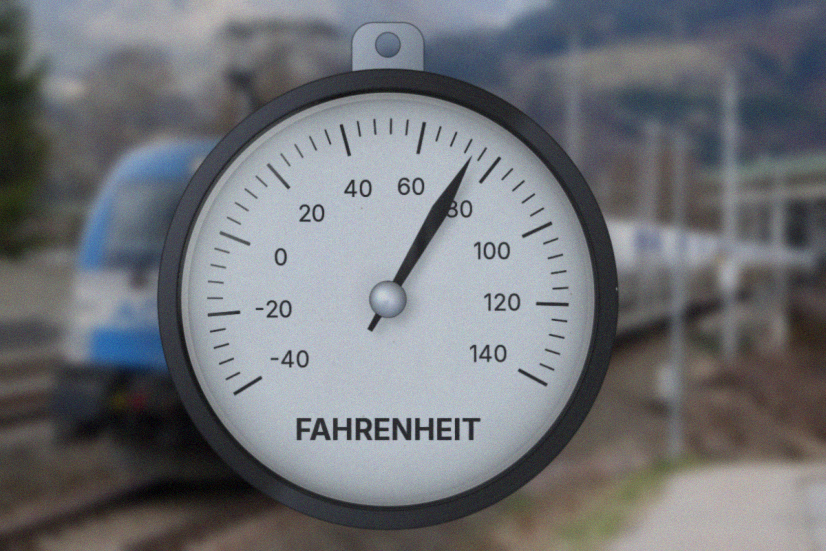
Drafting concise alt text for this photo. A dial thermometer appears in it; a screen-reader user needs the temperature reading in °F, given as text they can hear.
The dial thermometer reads 74 °F
